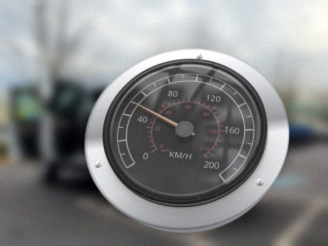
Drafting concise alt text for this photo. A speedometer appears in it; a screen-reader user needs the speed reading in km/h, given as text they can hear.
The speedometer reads 50 km/h
